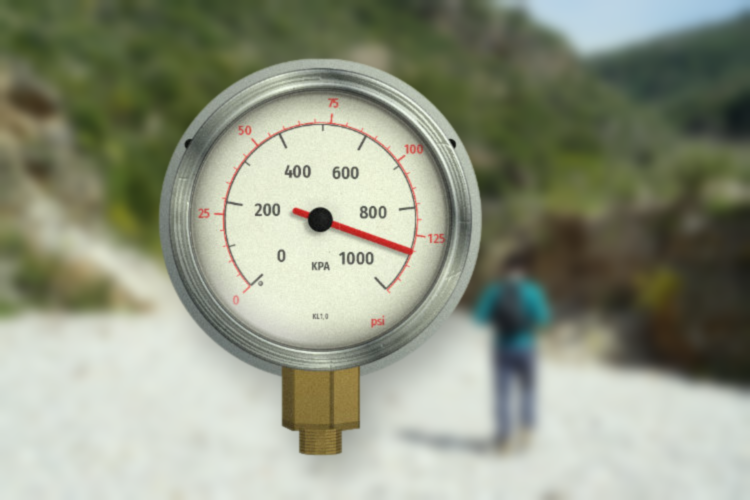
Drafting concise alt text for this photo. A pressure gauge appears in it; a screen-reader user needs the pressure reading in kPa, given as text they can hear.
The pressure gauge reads 900 kPa
